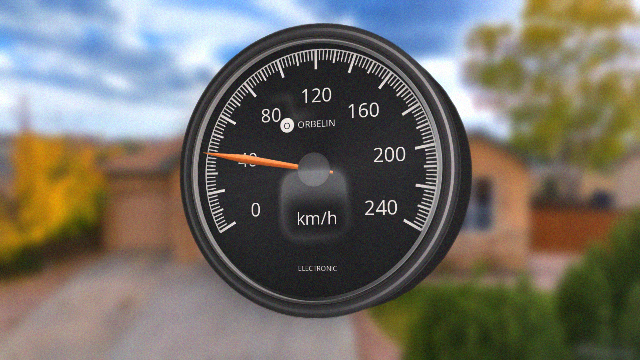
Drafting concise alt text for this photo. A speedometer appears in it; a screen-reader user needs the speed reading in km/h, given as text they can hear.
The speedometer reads 40 km/h
